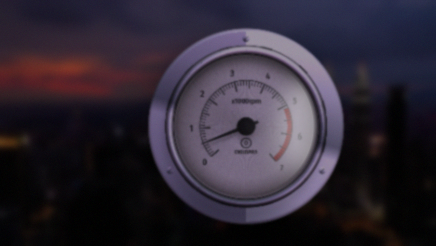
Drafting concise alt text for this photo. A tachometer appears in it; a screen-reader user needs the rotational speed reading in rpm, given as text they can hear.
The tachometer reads 500 rpm
